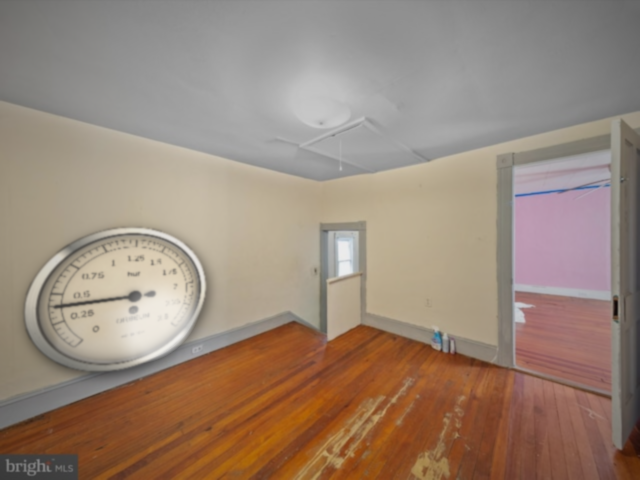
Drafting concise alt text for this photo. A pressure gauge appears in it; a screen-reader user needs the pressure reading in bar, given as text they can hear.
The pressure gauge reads 0.4 bar
